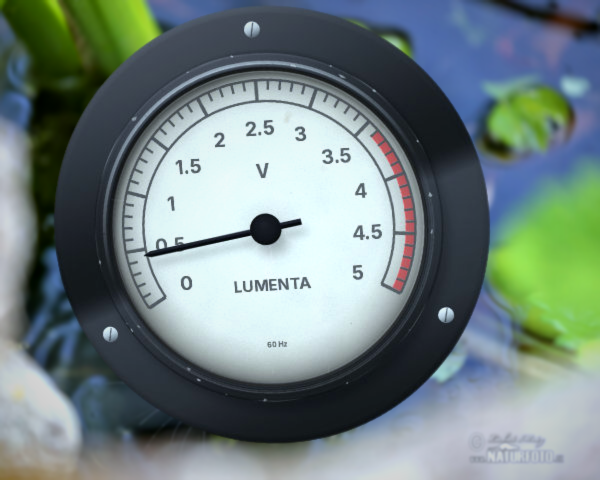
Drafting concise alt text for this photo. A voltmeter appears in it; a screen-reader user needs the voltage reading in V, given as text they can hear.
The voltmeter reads 0.45 V
